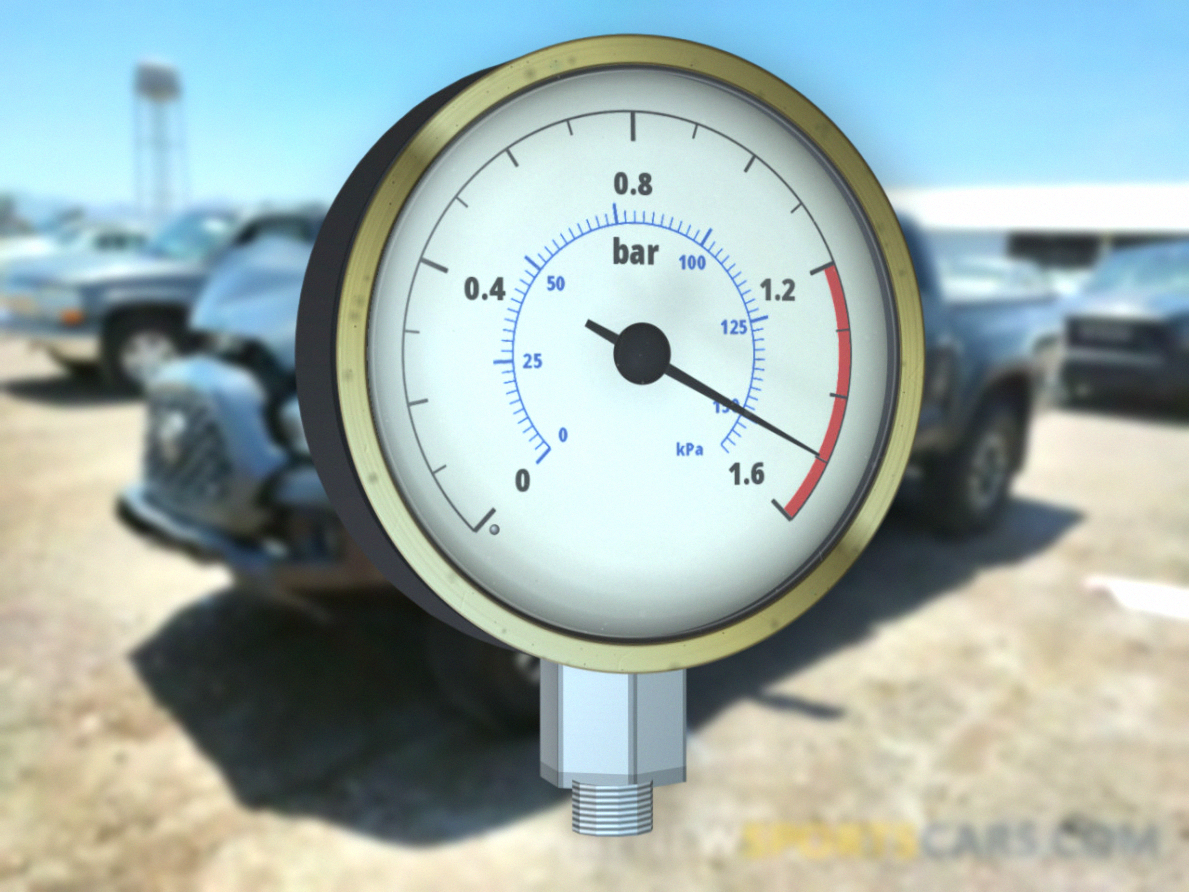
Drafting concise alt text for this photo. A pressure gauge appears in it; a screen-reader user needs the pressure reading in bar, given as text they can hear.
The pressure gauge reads 1.5 bar
